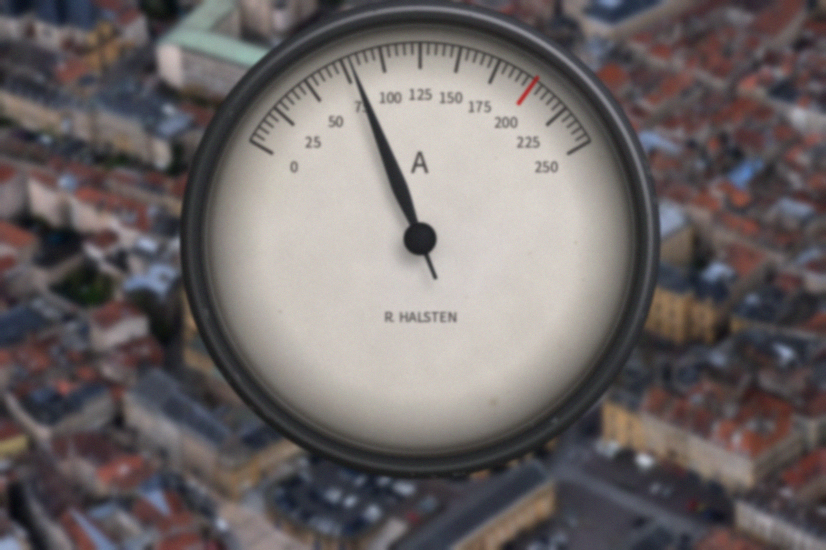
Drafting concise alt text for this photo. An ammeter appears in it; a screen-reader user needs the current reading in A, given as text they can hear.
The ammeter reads 80 A
